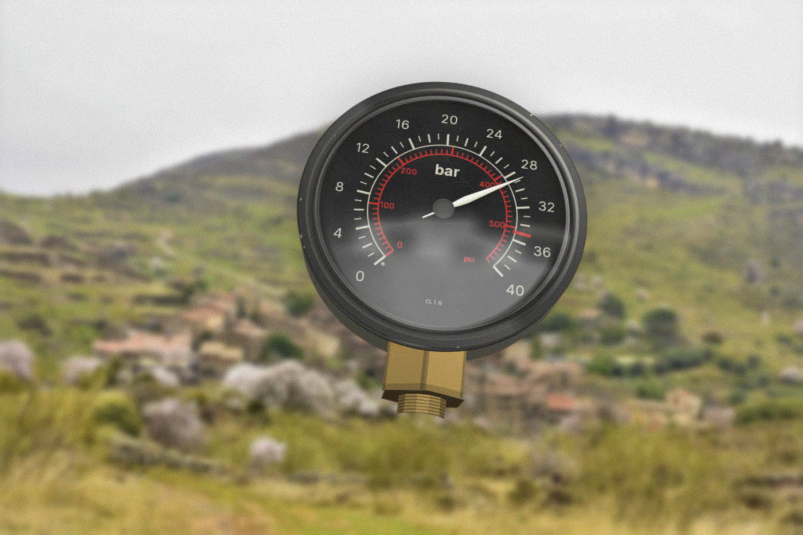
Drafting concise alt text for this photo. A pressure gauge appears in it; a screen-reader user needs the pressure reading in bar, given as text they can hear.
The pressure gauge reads 29 bar
